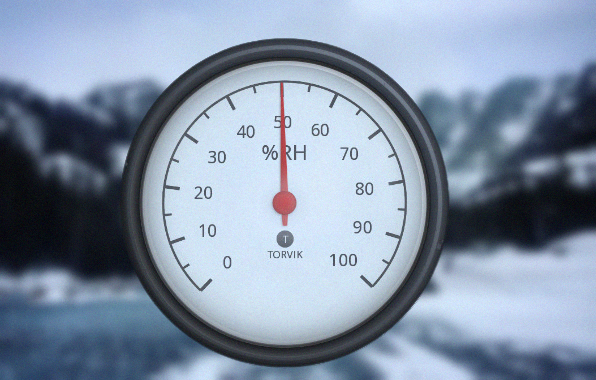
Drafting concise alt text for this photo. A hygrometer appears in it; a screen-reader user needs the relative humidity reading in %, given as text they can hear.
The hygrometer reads 50 %
